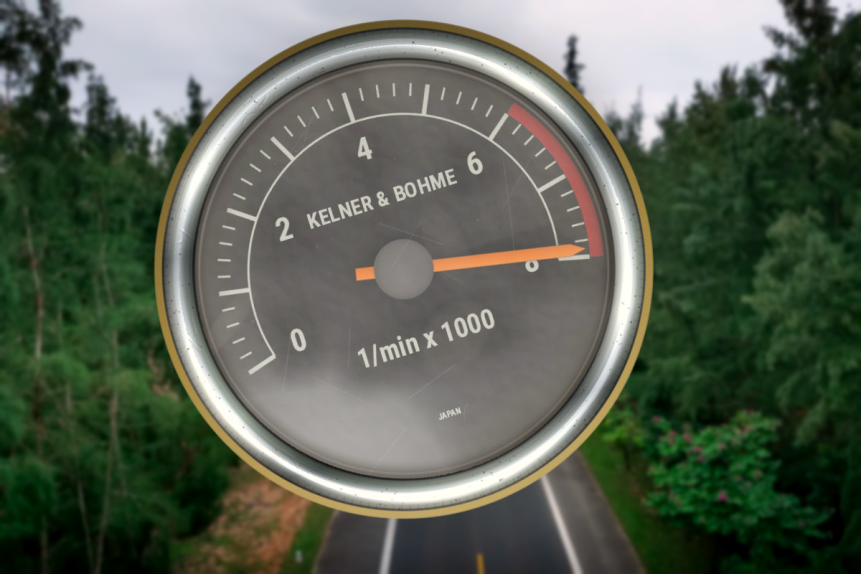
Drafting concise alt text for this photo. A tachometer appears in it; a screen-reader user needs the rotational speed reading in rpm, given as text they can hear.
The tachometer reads 7900 rpm
